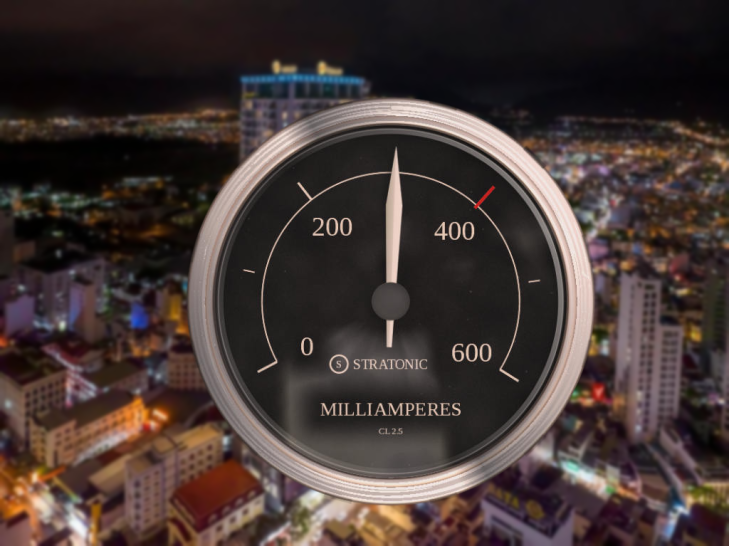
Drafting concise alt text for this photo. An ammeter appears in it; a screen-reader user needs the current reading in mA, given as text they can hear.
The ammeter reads 300 mA
